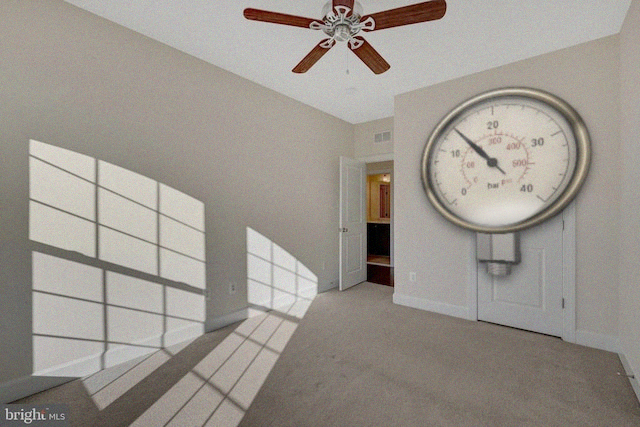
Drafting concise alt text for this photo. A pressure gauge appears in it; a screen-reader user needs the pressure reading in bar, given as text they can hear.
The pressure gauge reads 14 bar
